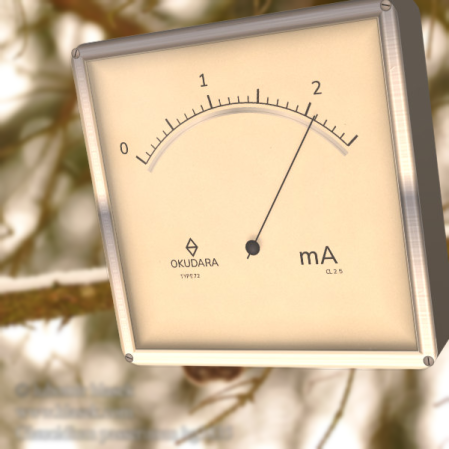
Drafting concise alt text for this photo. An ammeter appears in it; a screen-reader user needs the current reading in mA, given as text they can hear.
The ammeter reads 2.1 mA
